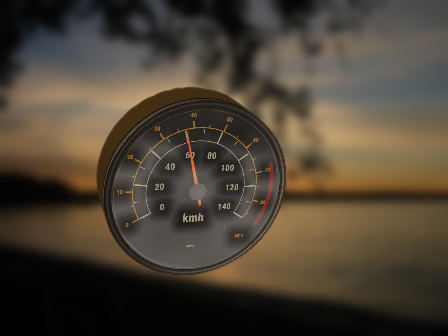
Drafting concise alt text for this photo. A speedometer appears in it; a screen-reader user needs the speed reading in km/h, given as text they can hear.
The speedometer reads 60 km/h
